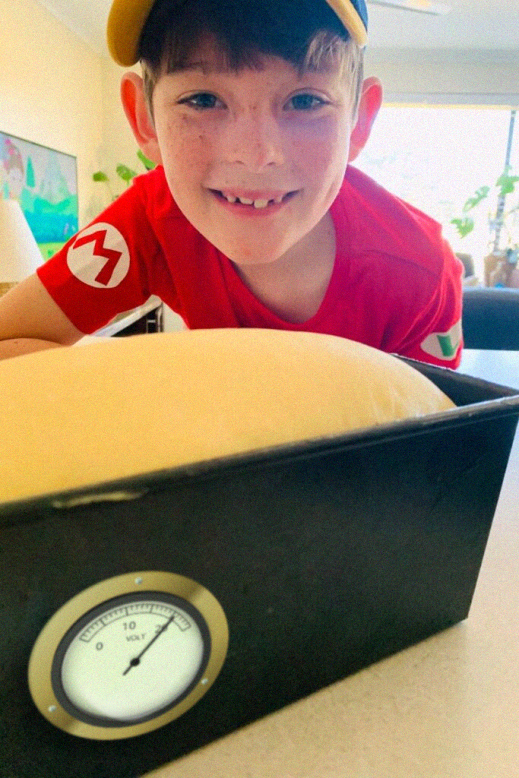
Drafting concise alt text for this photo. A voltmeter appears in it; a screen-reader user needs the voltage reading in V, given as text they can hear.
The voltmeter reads 20 V
